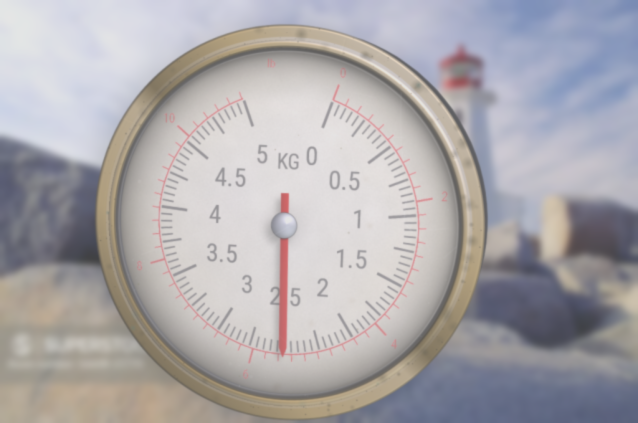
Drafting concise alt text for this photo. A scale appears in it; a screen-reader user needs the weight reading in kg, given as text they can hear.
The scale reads 2.5 kg
